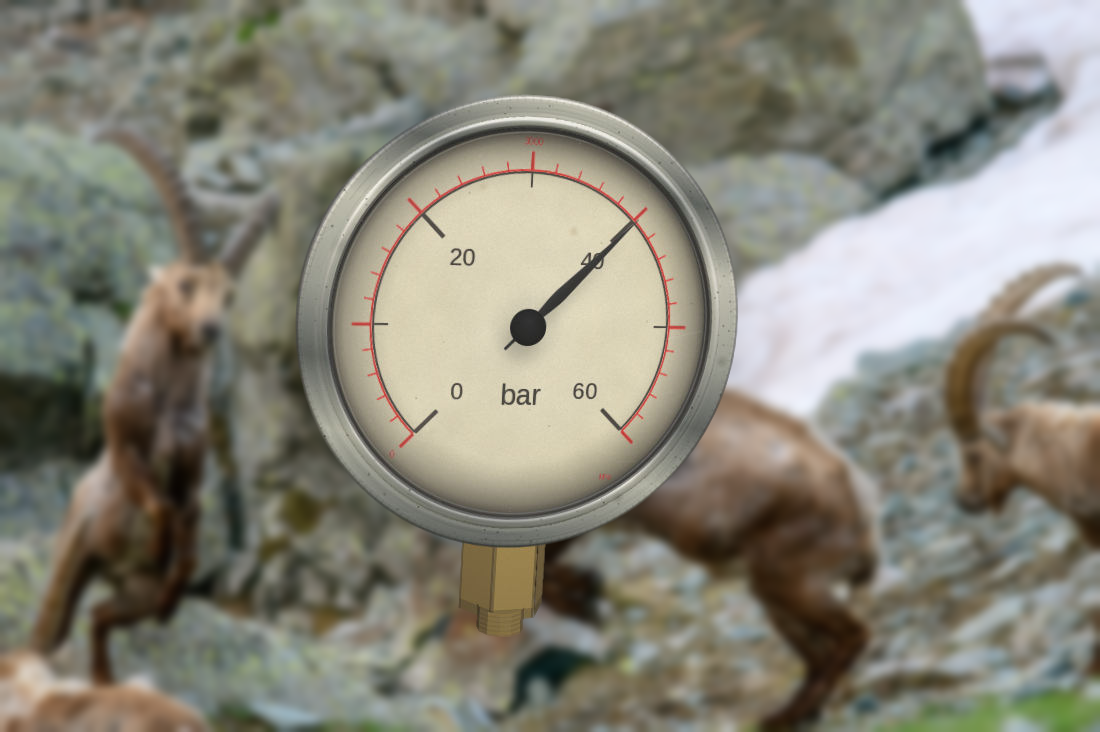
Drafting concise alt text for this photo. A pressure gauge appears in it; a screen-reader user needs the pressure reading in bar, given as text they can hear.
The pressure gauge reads 40 bar
